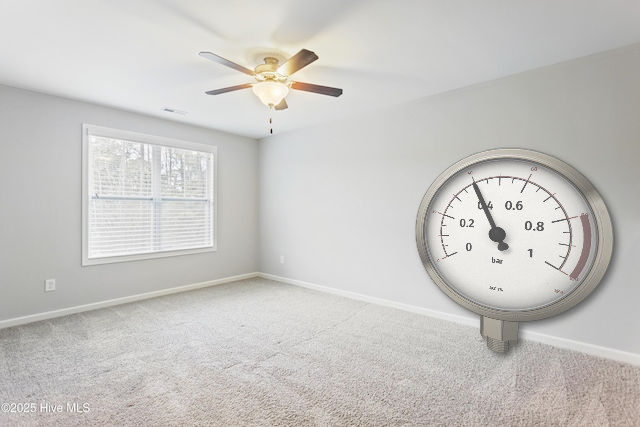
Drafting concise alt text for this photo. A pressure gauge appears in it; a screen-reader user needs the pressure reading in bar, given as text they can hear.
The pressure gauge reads 0.4 bar
